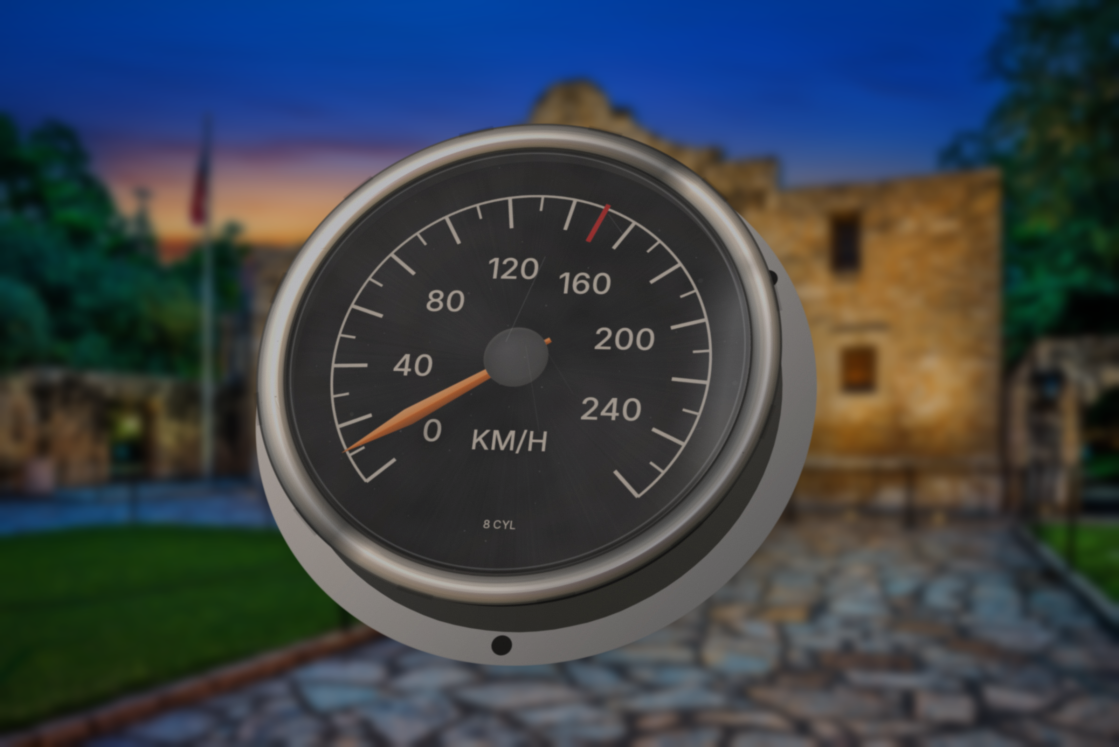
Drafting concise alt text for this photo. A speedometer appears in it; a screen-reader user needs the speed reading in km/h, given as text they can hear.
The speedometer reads 10 km/h
